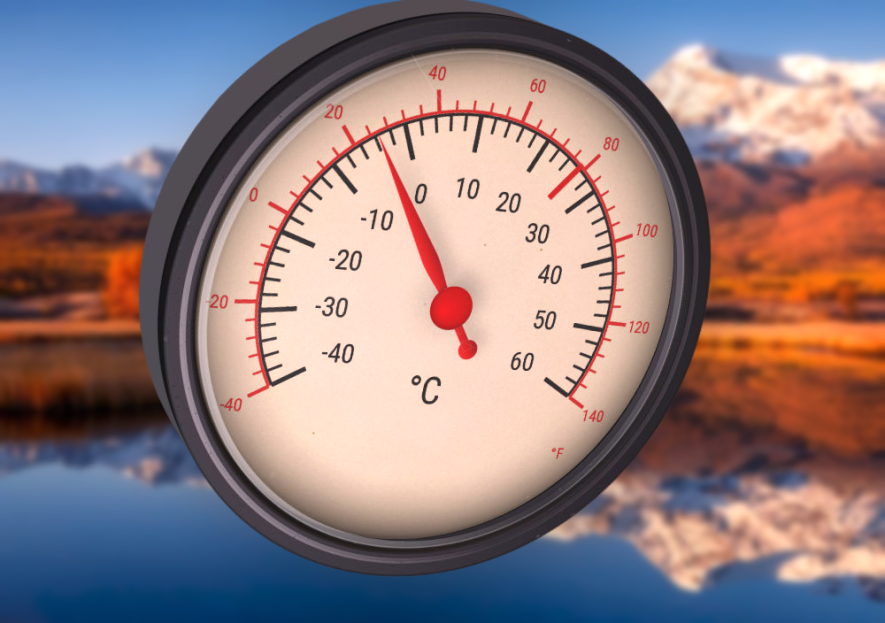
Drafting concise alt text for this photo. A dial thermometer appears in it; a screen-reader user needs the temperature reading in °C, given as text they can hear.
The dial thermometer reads -4 °C
